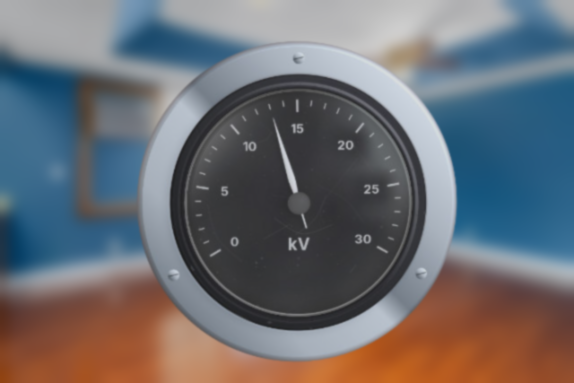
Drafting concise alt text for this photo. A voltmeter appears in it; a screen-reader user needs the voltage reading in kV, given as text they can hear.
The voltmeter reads 13 kV
